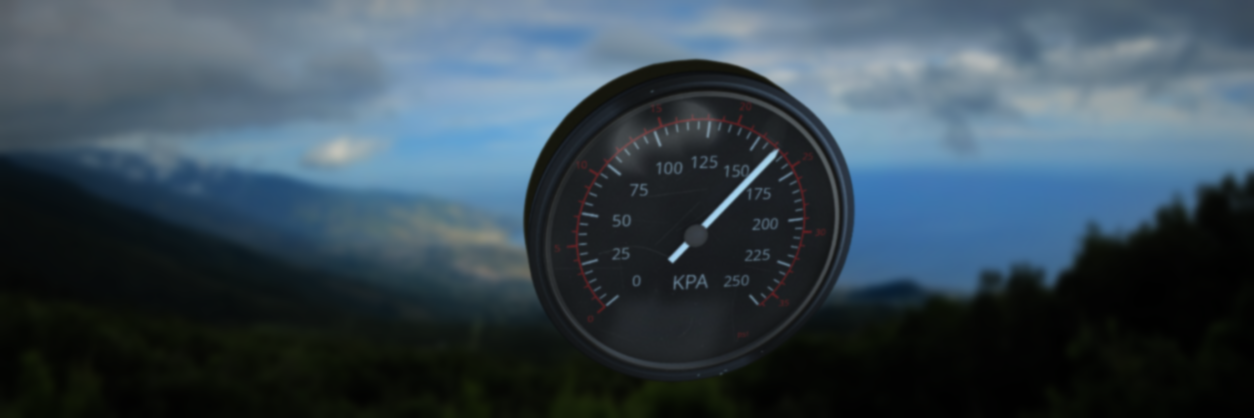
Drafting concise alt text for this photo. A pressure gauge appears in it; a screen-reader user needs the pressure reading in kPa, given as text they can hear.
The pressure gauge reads 160 kPa
